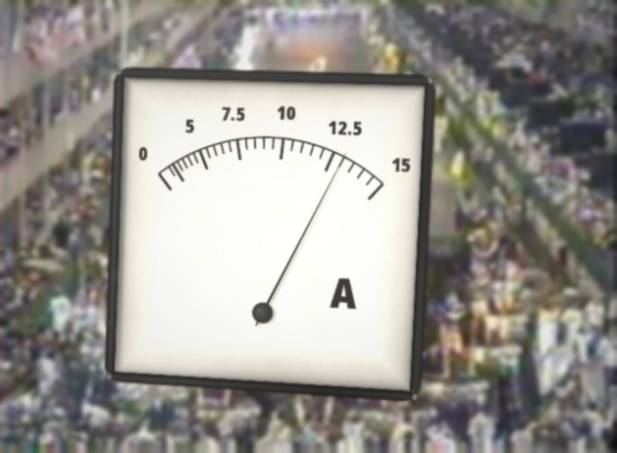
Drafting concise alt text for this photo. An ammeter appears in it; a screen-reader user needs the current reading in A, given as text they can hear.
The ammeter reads 13 A
